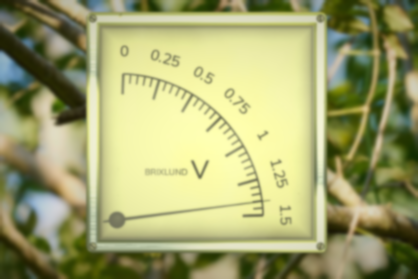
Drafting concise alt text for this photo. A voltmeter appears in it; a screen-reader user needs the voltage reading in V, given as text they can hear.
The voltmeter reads 1.4 V
